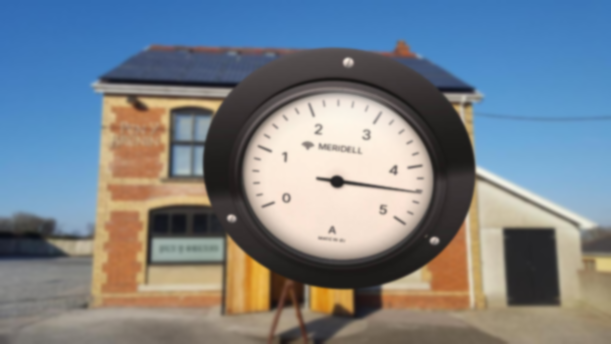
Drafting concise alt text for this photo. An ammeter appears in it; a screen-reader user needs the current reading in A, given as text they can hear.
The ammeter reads 4.4 A
